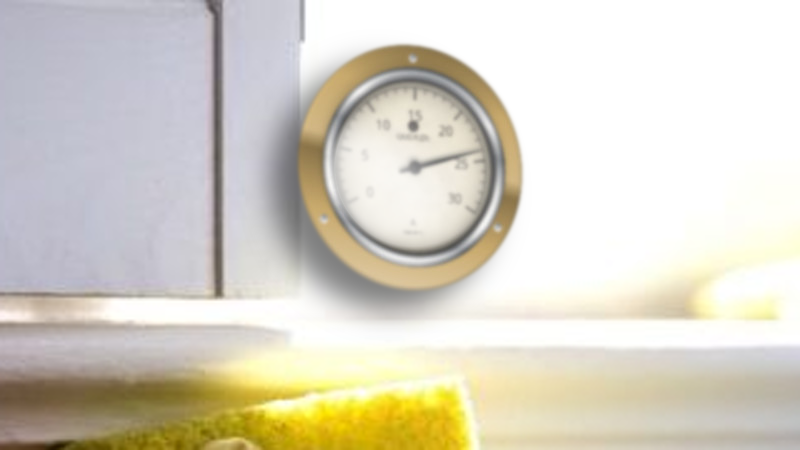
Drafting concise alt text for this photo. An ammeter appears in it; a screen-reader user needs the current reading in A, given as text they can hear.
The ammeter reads 24 A
